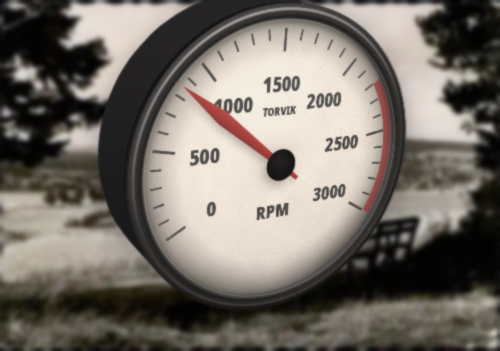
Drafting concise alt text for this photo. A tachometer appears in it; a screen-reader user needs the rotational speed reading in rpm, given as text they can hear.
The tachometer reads 850 rpm
